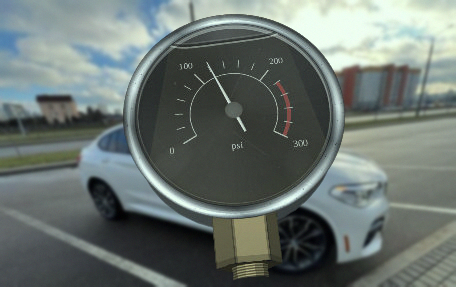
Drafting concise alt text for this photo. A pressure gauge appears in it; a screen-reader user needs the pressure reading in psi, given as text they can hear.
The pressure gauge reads 120 psi
